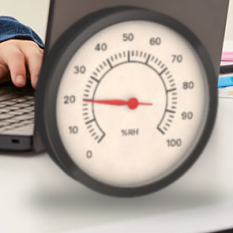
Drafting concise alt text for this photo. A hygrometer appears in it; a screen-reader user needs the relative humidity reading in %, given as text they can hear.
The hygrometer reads 20 %
